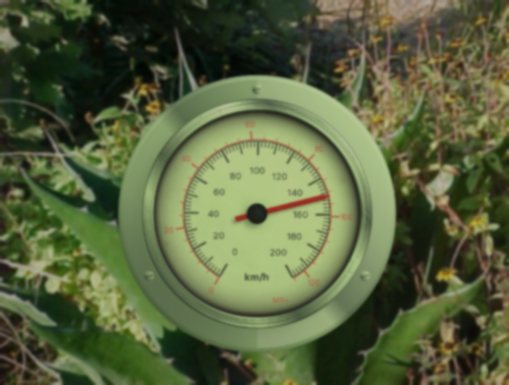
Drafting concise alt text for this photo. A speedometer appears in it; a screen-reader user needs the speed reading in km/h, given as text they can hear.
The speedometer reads 150 km/h
